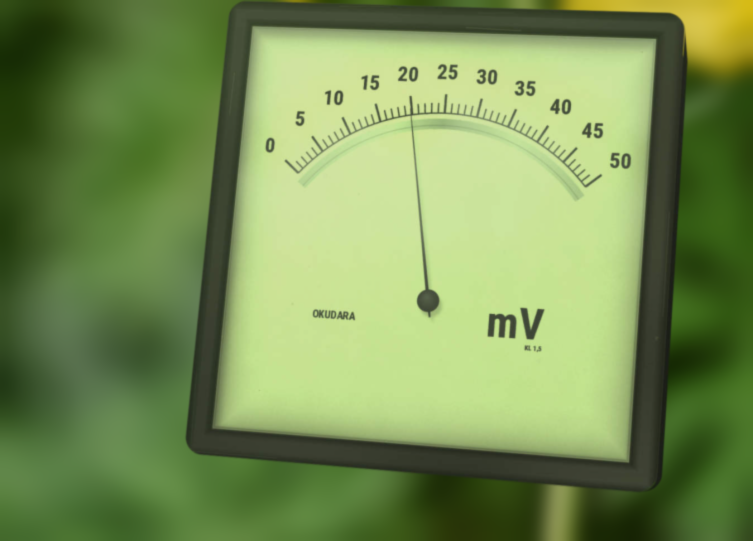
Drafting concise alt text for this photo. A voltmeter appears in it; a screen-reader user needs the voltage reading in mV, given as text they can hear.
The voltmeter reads 20 mV
